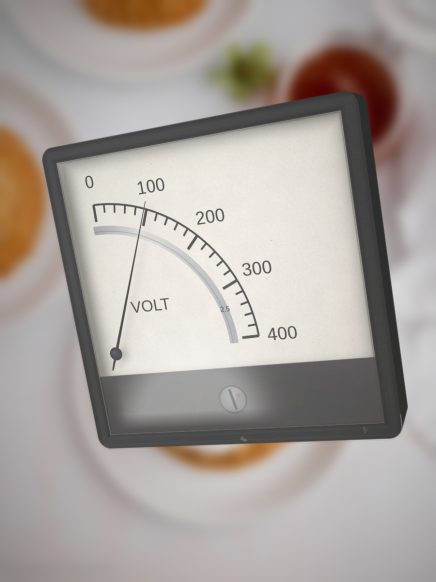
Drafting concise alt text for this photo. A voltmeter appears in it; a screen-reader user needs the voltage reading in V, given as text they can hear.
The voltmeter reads 100 V
